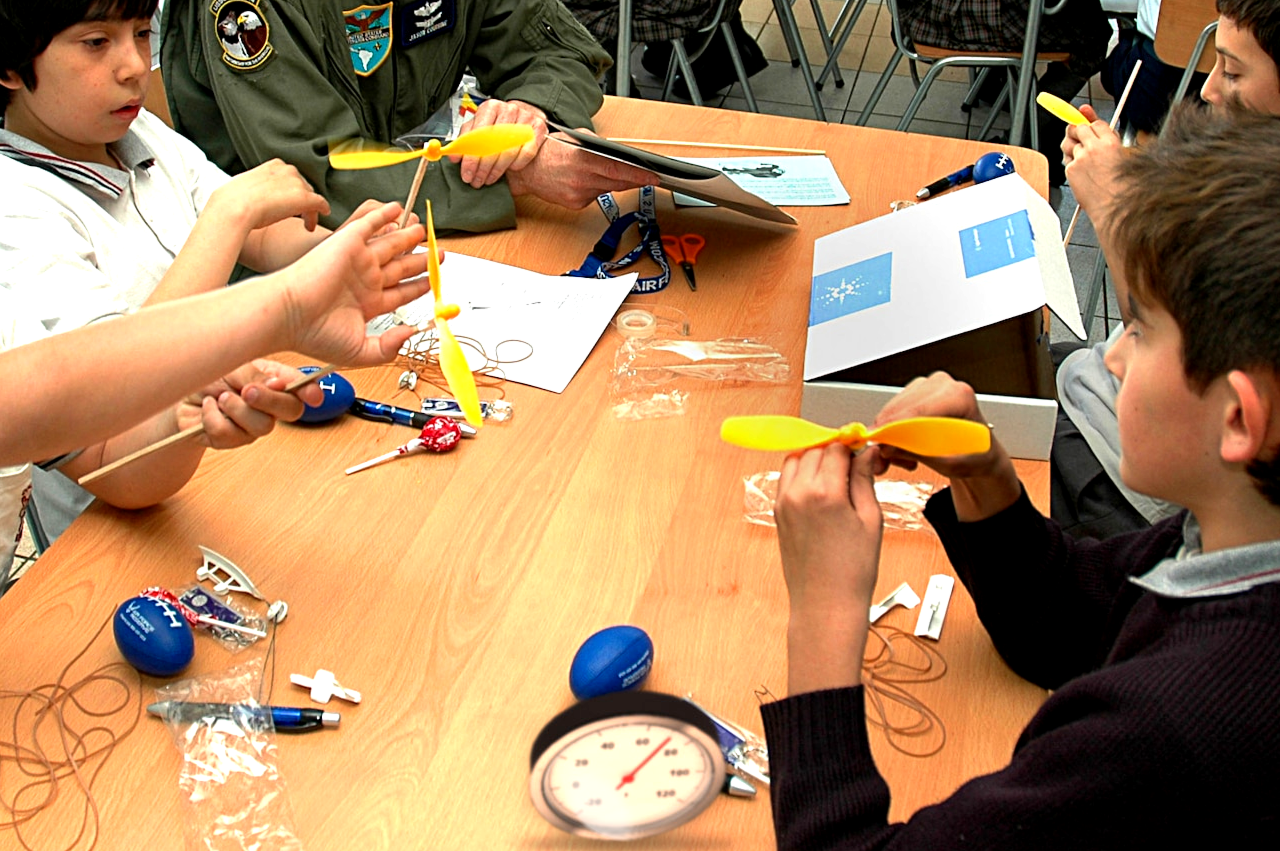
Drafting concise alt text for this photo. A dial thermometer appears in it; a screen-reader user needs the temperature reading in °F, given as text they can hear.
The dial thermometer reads 70 °F
